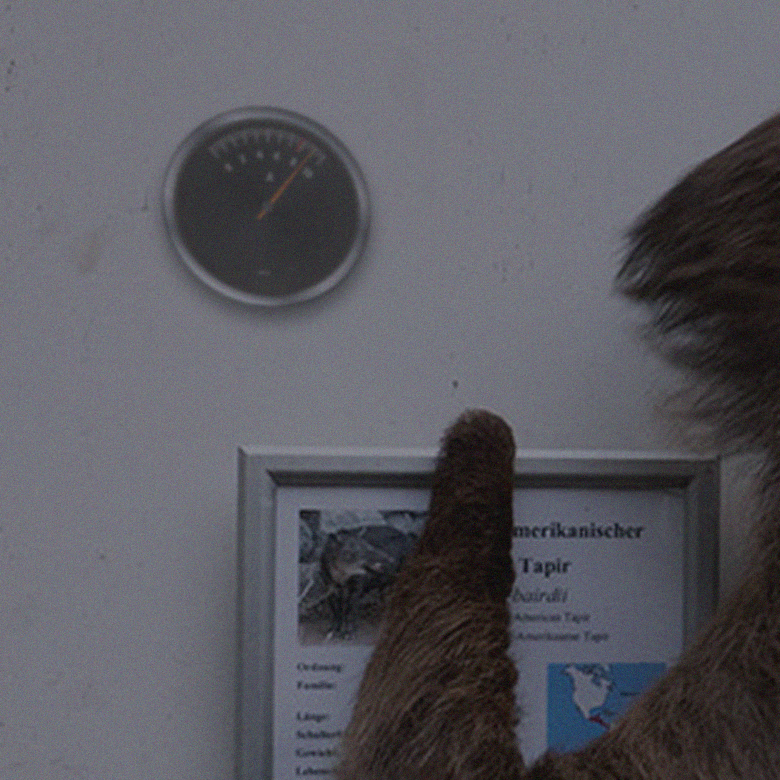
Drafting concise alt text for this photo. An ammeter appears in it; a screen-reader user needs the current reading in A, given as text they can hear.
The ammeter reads 9 A
